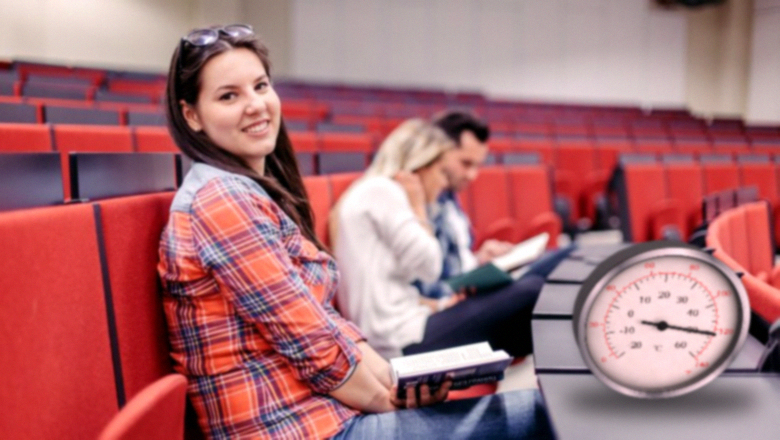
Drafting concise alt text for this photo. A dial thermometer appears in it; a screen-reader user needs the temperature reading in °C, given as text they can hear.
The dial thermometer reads 50 °C
